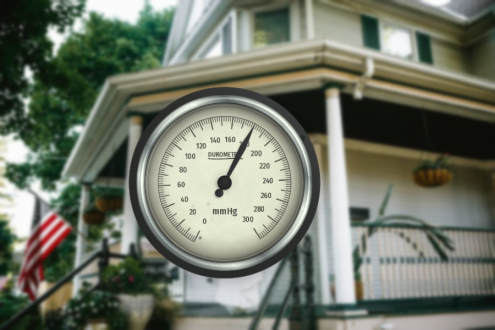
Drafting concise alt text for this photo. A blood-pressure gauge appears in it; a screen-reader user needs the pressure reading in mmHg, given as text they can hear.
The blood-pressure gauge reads 180 mmHg
